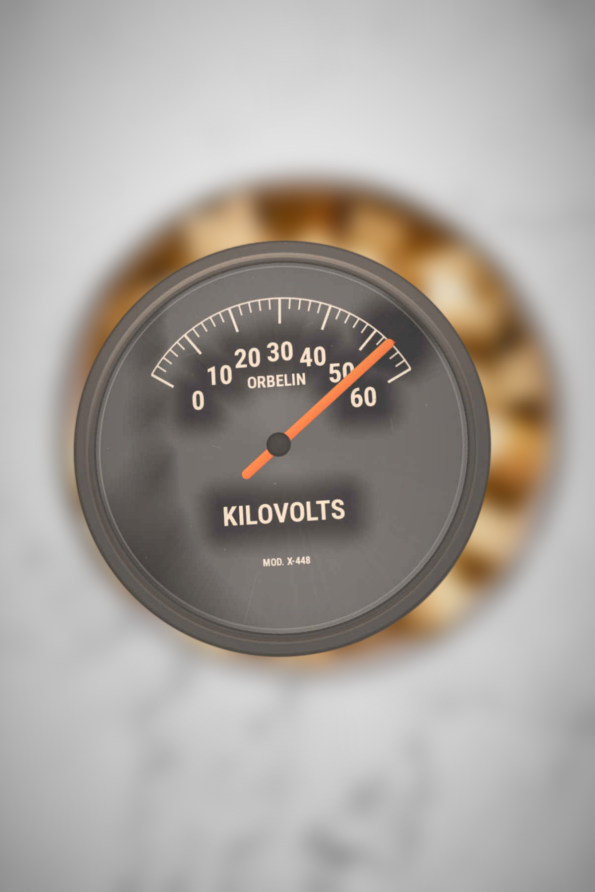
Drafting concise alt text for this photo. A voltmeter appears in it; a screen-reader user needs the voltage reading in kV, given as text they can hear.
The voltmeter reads 54 kV
